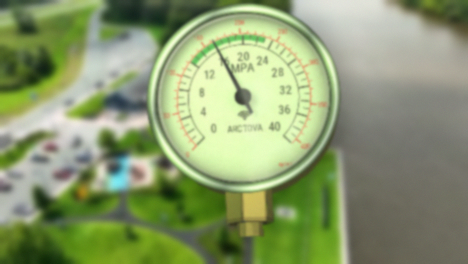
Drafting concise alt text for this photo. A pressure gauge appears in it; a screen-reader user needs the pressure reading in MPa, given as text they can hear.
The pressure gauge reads 16 MPa
